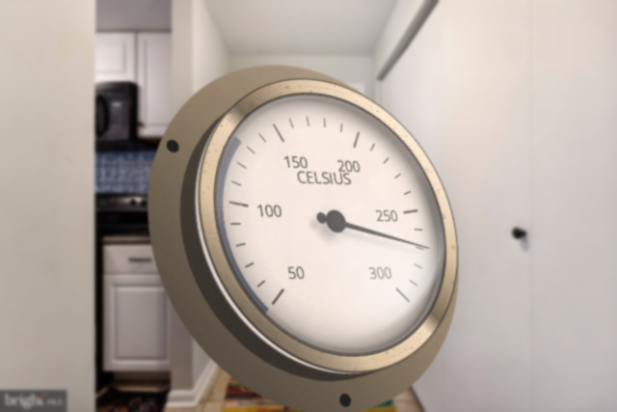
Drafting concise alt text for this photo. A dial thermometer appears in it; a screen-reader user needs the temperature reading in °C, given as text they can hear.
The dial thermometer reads 270 °C
